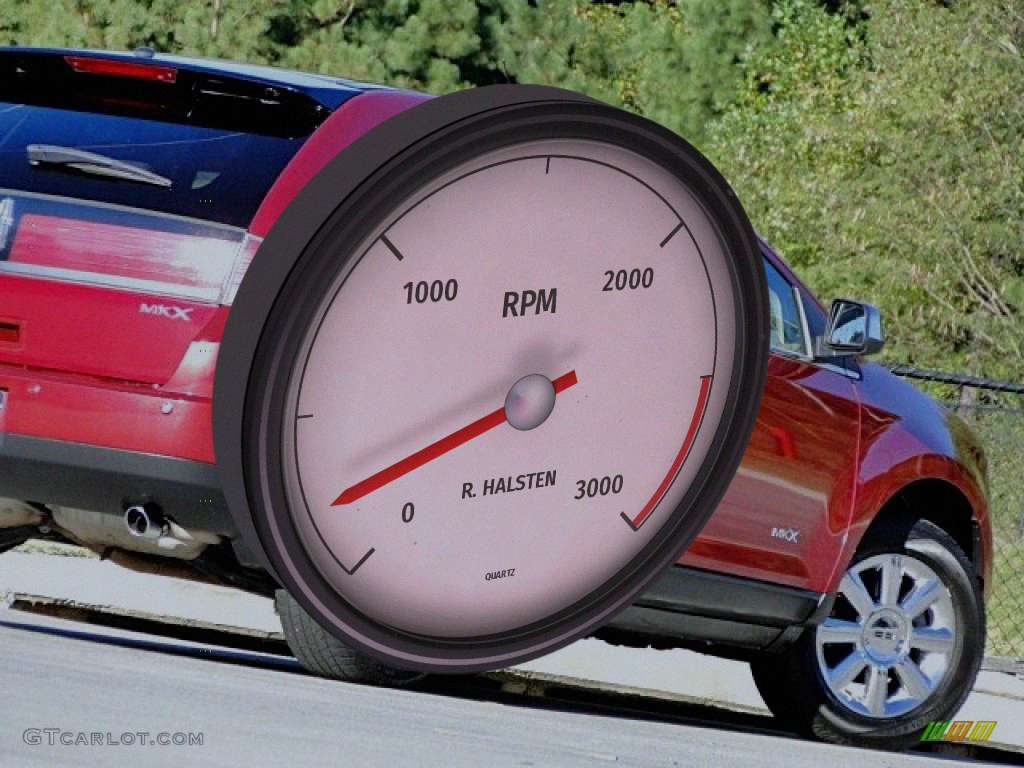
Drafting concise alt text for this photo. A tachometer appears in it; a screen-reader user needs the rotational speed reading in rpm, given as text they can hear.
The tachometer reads 250 rpm
